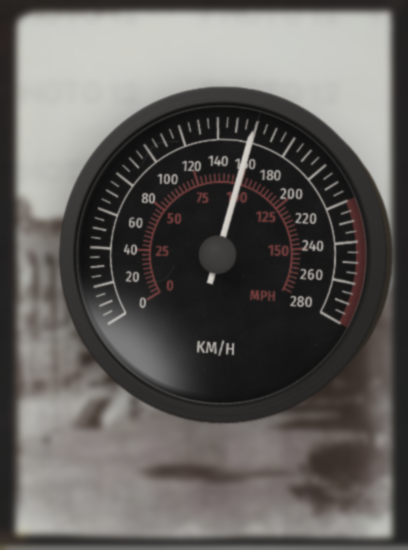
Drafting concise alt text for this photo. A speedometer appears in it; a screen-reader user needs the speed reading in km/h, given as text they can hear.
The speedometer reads 160 km/h
